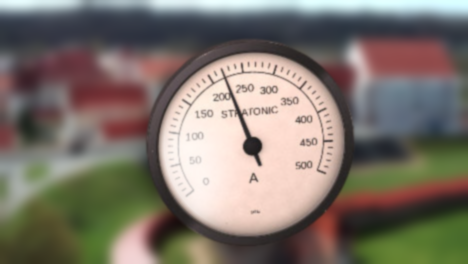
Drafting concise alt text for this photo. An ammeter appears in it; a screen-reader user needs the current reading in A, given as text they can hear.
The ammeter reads 220 A
